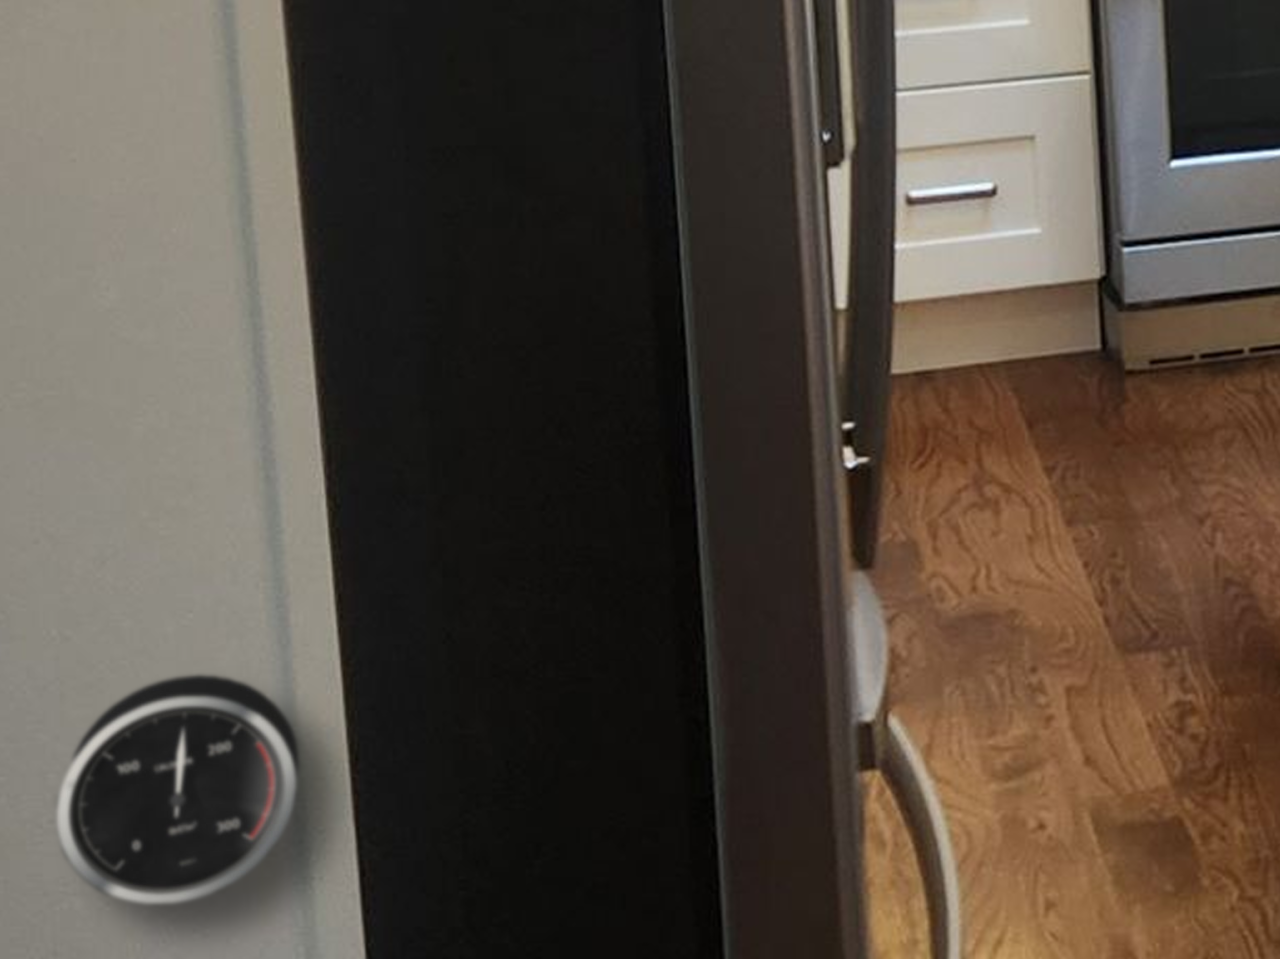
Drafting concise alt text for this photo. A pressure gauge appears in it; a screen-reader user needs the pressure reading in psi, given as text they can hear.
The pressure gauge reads 160 psi
